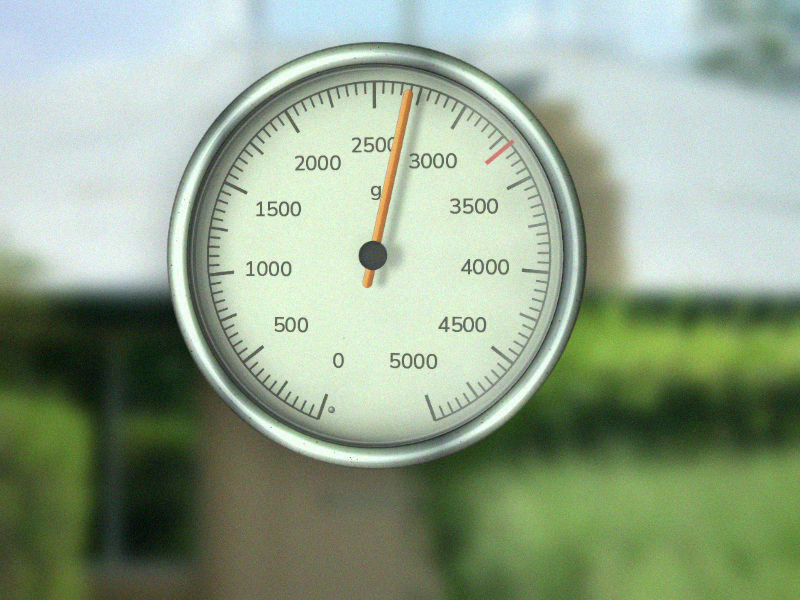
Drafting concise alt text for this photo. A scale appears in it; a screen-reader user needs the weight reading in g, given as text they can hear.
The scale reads 2700 g
